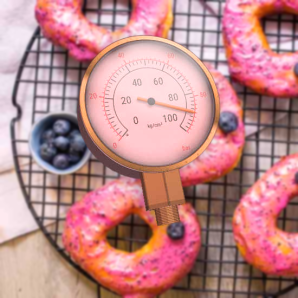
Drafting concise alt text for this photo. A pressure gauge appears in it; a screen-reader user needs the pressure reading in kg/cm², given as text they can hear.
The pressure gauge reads 90 kg/cm²
